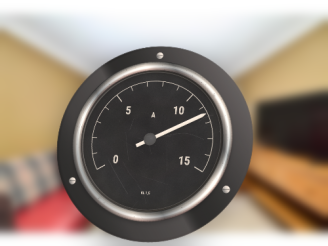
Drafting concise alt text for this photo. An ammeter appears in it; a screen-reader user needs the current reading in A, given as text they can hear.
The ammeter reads 11.5 A
